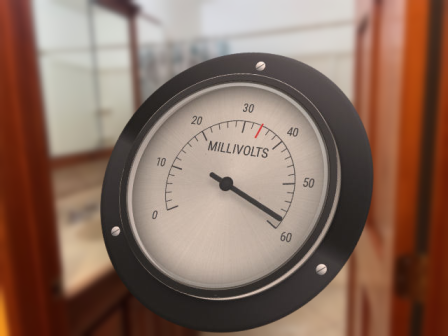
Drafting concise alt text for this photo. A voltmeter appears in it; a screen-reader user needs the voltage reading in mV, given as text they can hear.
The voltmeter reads 58 mV
